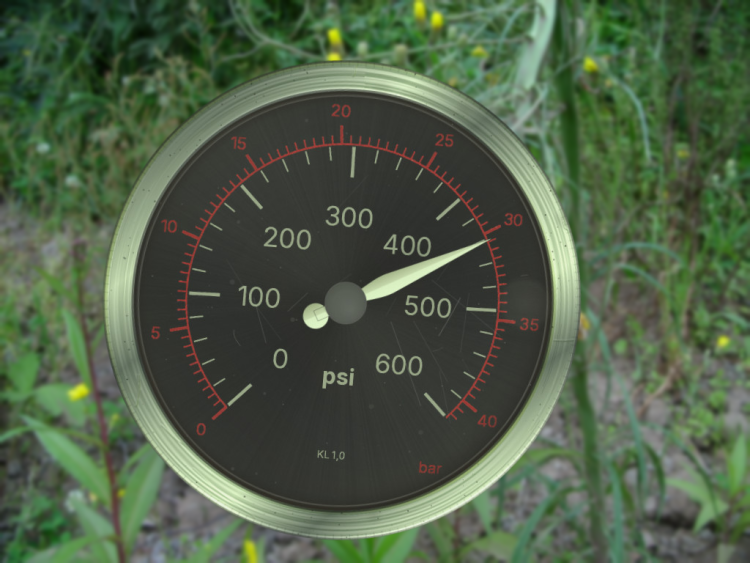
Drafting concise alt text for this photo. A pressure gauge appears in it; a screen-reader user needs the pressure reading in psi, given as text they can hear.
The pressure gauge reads 440 psi
